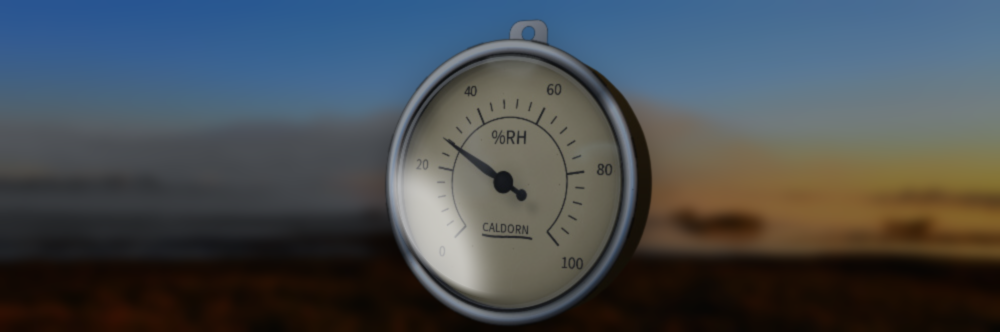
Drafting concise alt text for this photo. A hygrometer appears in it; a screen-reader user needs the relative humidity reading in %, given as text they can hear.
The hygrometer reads 28 %
